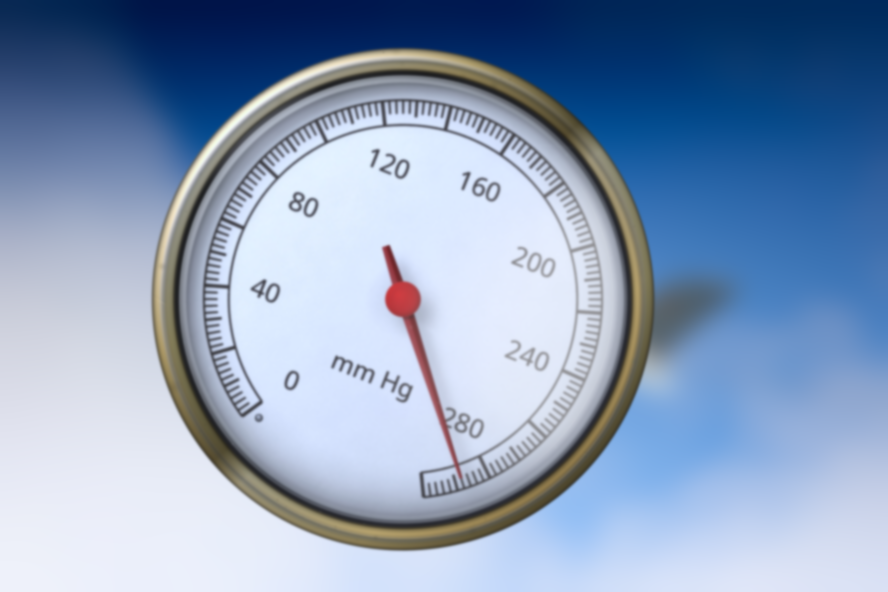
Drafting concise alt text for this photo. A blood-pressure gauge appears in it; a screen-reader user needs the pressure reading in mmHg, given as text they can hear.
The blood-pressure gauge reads 288 mmHg
